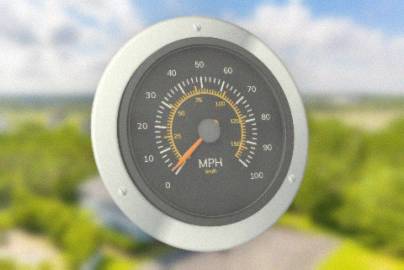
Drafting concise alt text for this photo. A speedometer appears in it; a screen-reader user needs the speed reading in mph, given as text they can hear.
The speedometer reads 2 mph
